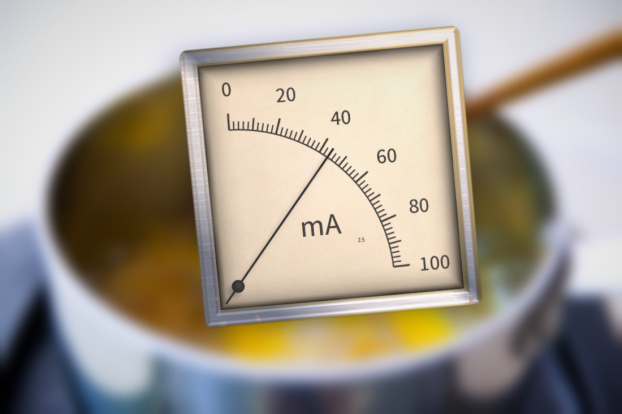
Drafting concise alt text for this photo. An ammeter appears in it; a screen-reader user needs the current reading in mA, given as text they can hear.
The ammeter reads 44 mA
